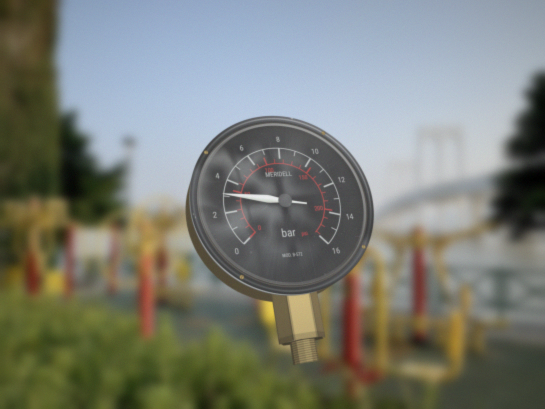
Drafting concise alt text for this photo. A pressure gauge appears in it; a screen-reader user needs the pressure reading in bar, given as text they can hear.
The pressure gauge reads 3 bar
